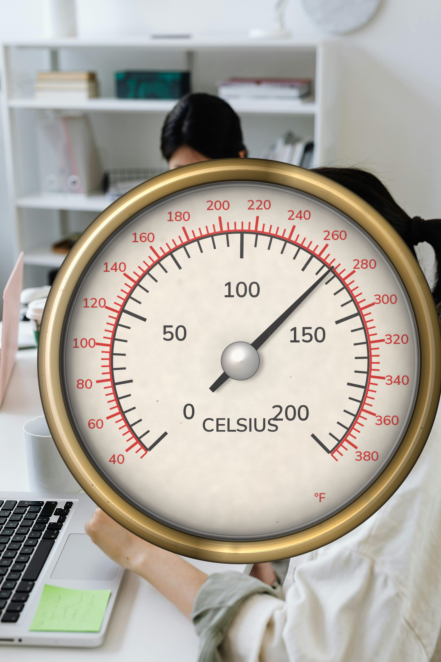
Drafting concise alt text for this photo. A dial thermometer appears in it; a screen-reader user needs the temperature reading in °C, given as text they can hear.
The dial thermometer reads 132.5 °C
